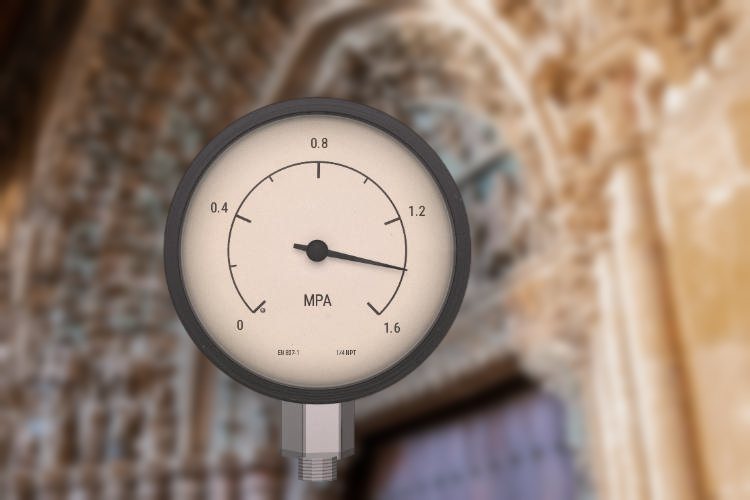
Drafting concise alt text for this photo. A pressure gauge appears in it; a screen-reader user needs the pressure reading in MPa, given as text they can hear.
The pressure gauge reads 1.4 MPa
